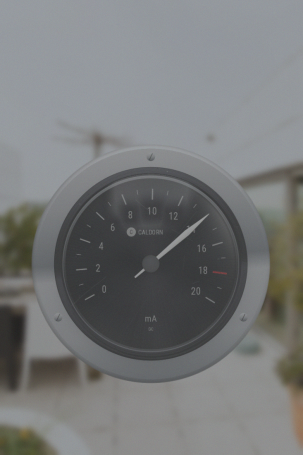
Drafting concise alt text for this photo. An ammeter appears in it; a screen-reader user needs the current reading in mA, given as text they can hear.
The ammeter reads 14 mA
